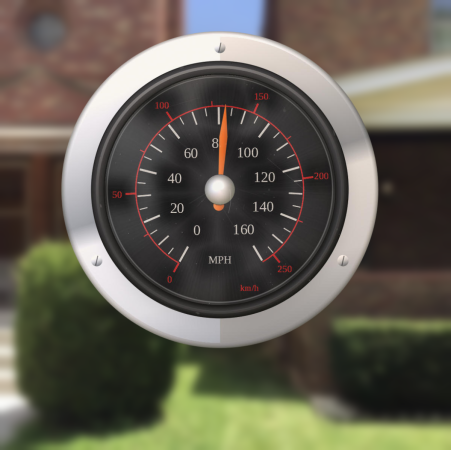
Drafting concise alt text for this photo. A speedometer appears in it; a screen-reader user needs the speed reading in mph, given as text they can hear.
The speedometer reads 82.5 mph
